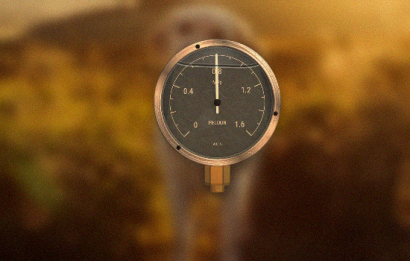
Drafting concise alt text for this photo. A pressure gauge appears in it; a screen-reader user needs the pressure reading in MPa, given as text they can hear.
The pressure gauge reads 0.8 MPa
